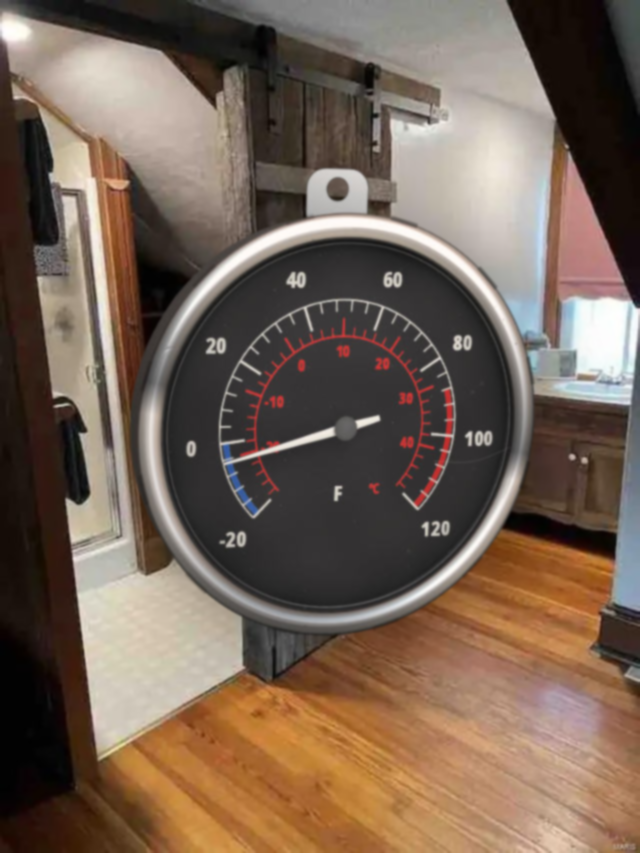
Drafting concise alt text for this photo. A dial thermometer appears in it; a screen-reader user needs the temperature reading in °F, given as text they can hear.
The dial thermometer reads -4 °F
